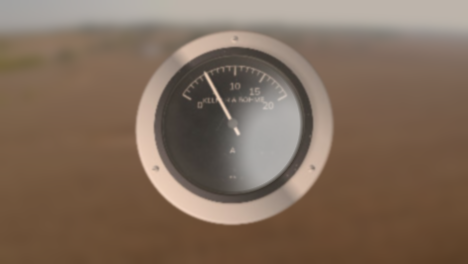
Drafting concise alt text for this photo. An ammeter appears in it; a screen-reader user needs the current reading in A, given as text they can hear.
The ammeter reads 5 A
